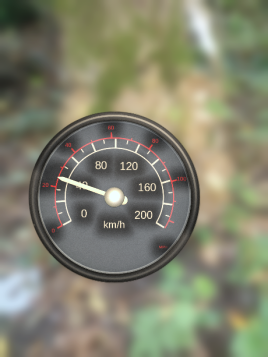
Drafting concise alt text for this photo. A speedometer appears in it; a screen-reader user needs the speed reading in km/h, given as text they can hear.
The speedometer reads 40 km/h
